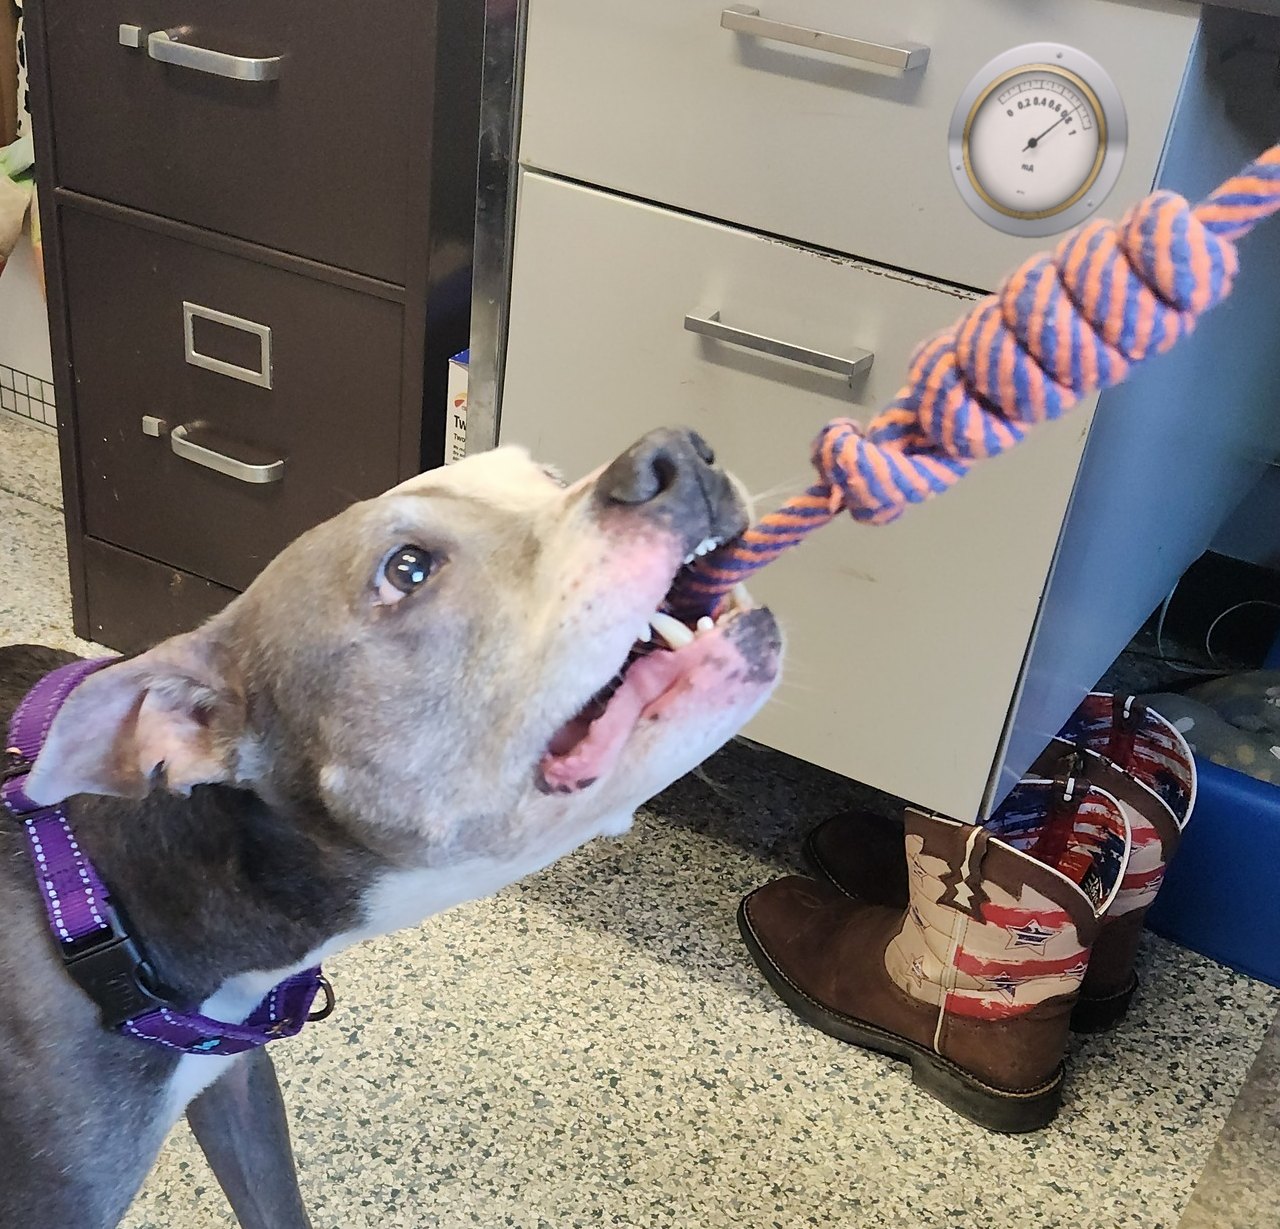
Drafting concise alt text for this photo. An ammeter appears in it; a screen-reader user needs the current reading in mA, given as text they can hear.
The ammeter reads 0.8 mA
